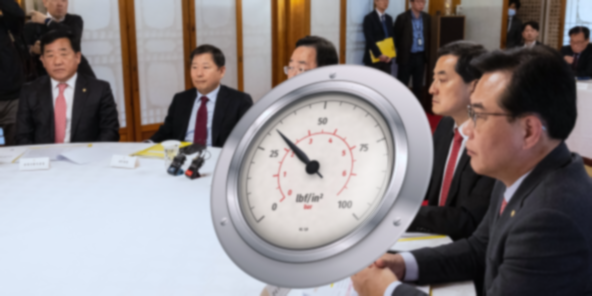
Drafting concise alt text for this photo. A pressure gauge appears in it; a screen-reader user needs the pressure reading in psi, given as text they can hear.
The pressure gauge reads 32.5 psi
